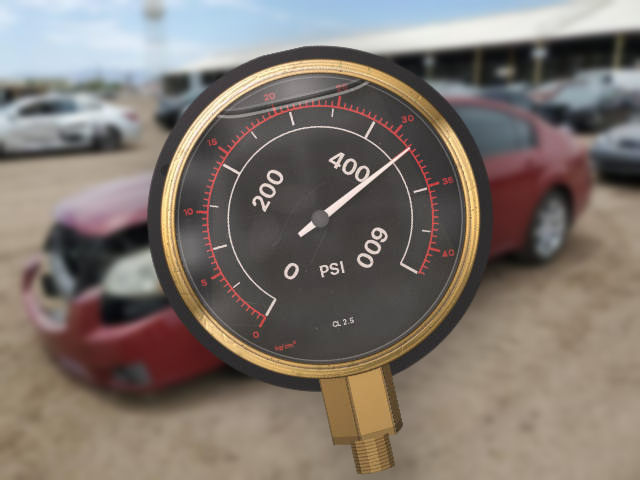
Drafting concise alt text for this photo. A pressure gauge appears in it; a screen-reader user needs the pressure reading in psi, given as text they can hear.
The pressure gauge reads 450 psi
